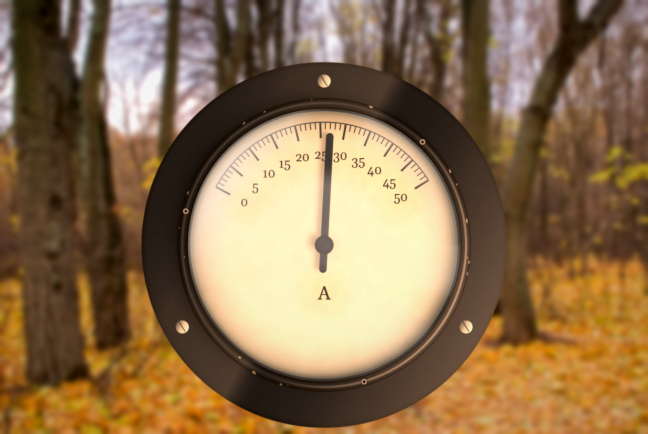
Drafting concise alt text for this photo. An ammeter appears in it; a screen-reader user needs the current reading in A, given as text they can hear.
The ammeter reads 27 A
